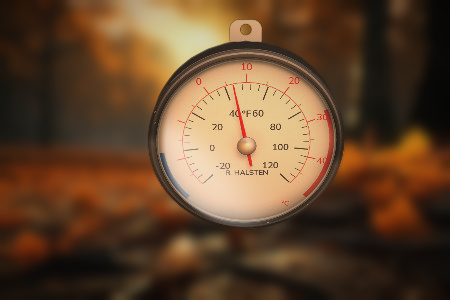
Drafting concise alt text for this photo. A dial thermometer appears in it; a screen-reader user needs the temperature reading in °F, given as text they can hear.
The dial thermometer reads 44 °F
